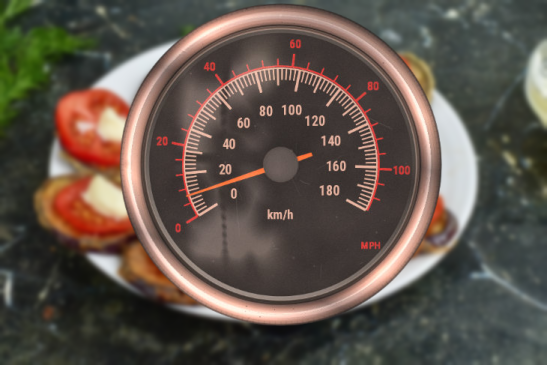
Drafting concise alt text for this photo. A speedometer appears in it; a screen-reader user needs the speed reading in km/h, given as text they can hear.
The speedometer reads 10 km/h
